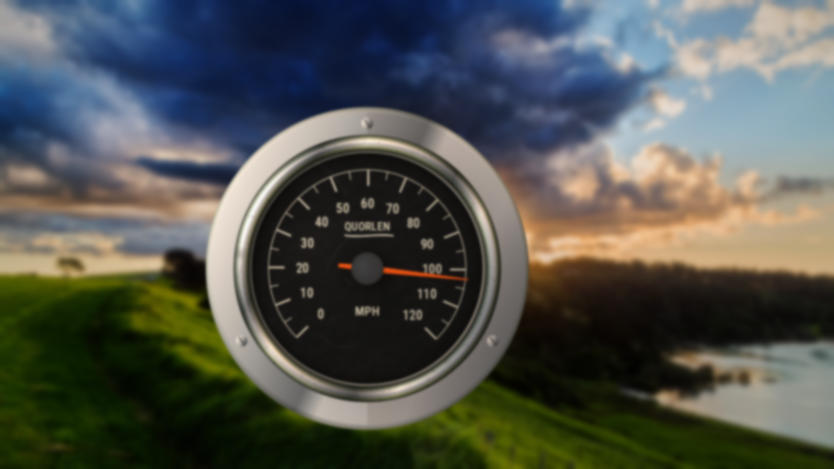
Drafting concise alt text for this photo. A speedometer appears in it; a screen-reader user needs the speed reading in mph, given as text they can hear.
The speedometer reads 102.5 mph
